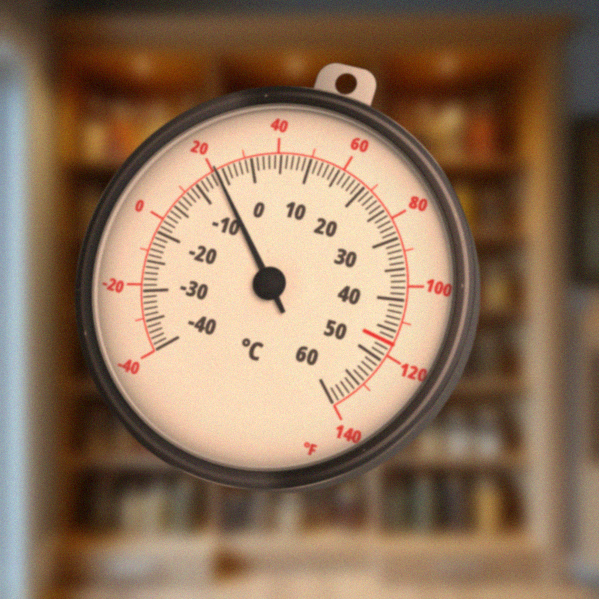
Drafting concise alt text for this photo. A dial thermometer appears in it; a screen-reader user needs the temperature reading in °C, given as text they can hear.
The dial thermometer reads -6 °C
